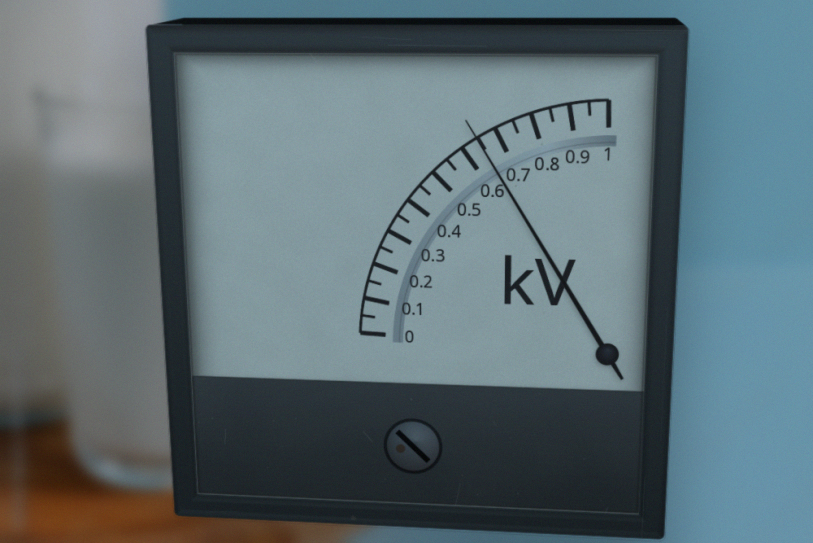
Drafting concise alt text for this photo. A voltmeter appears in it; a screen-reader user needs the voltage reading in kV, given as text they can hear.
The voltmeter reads 0.65 kV
